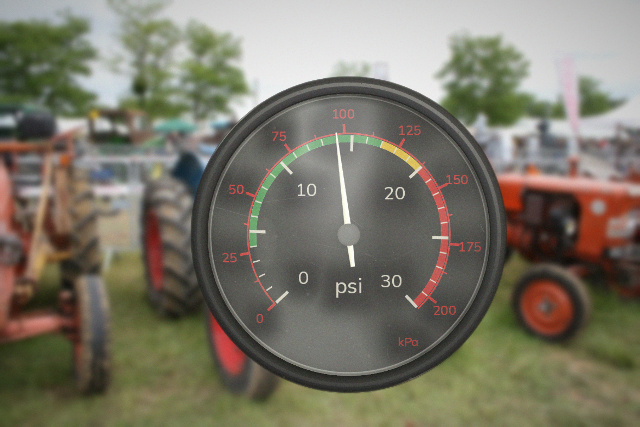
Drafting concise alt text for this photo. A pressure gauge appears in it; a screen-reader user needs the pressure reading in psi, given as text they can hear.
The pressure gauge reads 14 psi
